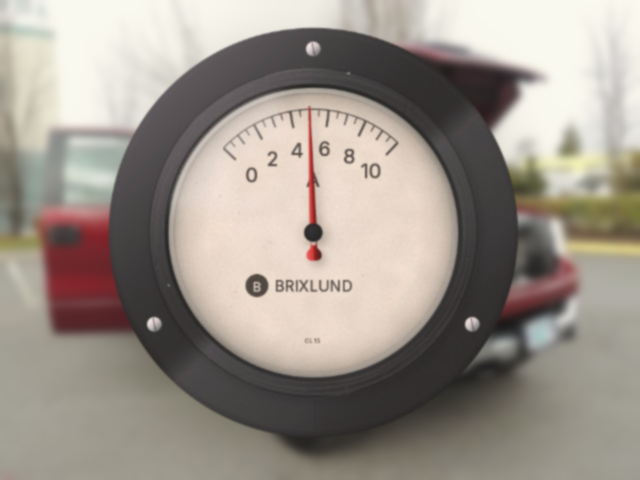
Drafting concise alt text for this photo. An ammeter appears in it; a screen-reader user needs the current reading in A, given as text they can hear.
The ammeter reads 5 A
